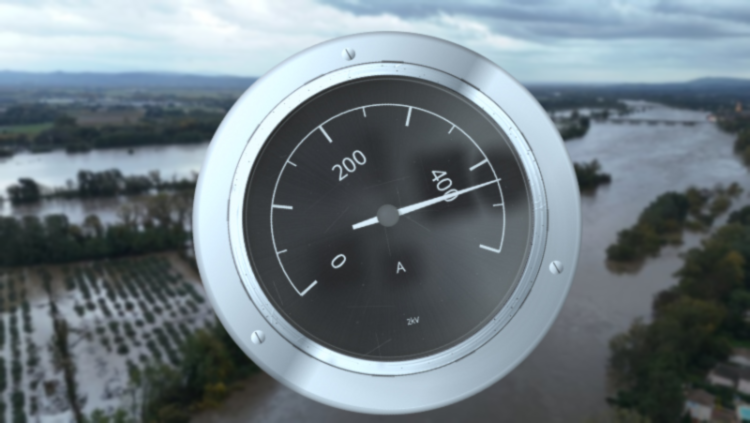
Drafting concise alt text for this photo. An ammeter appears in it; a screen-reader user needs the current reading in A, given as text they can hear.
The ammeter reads 425 A
